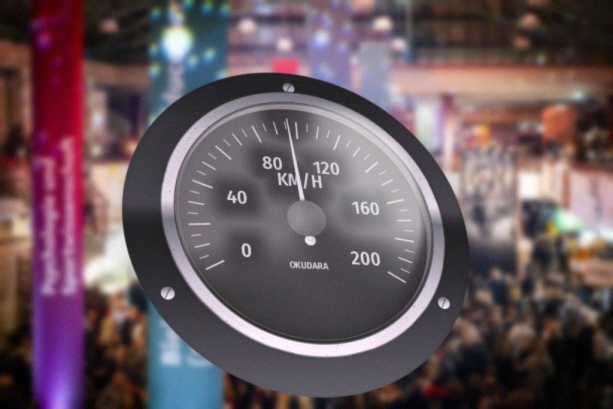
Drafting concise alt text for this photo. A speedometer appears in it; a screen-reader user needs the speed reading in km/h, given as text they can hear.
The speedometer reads 95 km/h
